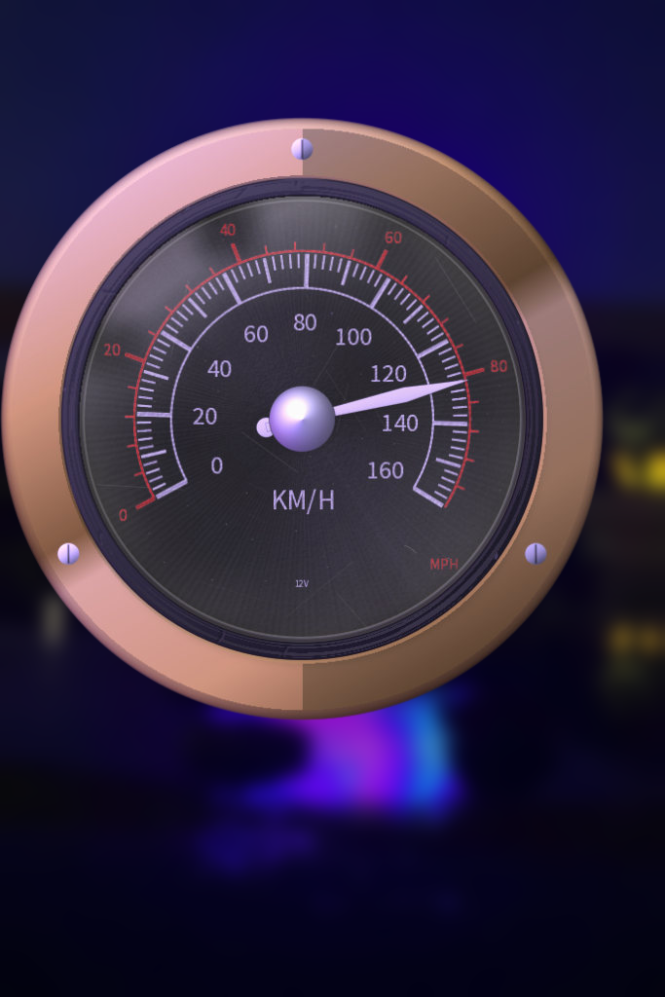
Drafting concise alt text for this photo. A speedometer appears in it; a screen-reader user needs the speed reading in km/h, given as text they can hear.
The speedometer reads 130 km/h
